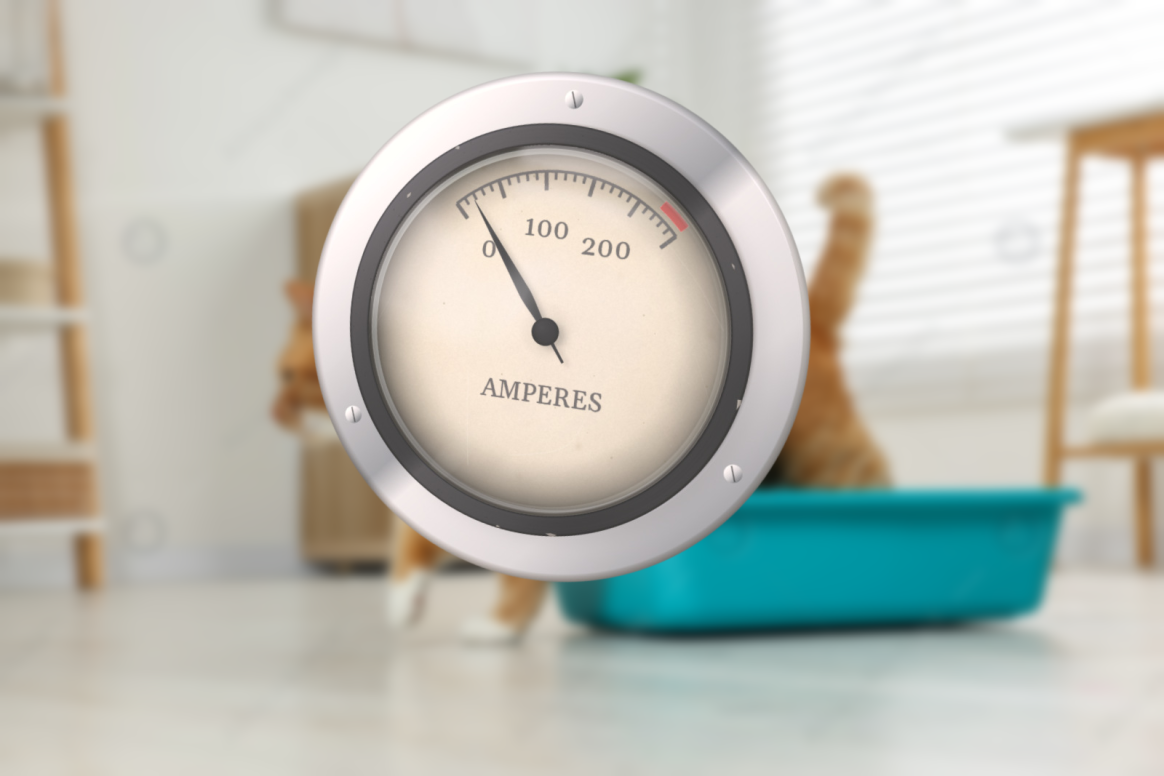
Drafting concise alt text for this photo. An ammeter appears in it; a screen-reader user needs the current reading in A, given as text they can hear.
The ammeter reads 20 A
